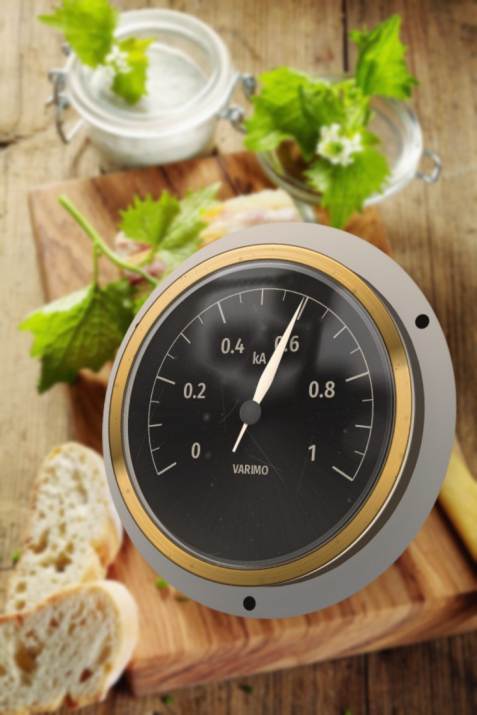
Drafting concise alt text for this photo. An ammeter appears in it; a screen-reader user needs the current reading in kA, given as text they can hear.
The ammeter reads 0.6 kA
